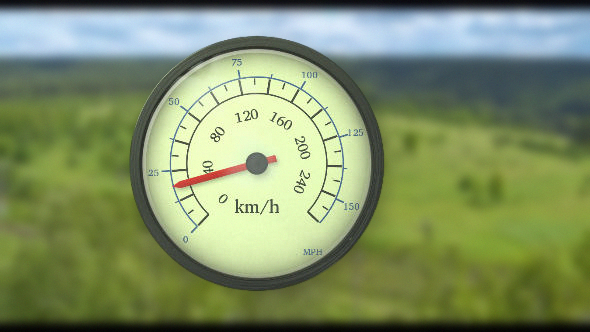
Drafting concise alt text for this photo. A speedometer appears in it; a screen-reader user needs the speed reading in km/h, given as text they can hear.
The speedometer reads 30 km/h
